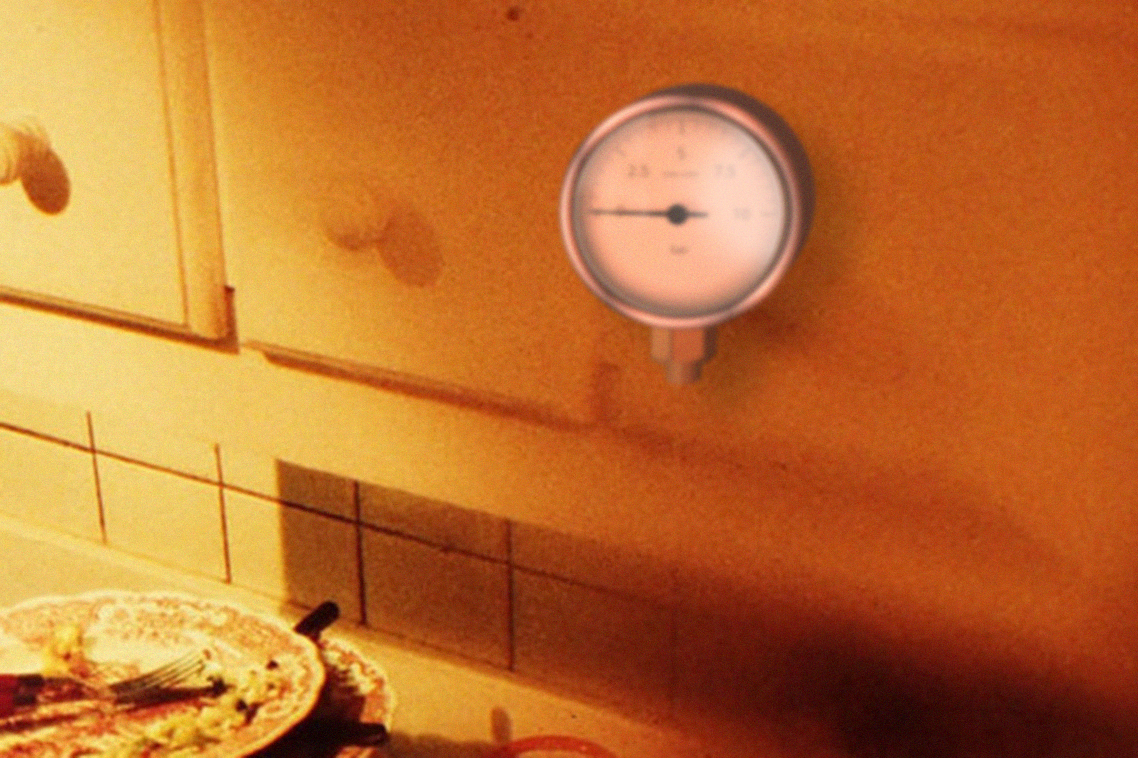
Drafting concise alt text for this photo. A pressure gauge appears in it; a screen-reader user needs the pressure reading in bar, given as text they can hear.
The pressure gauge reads 0 bar
